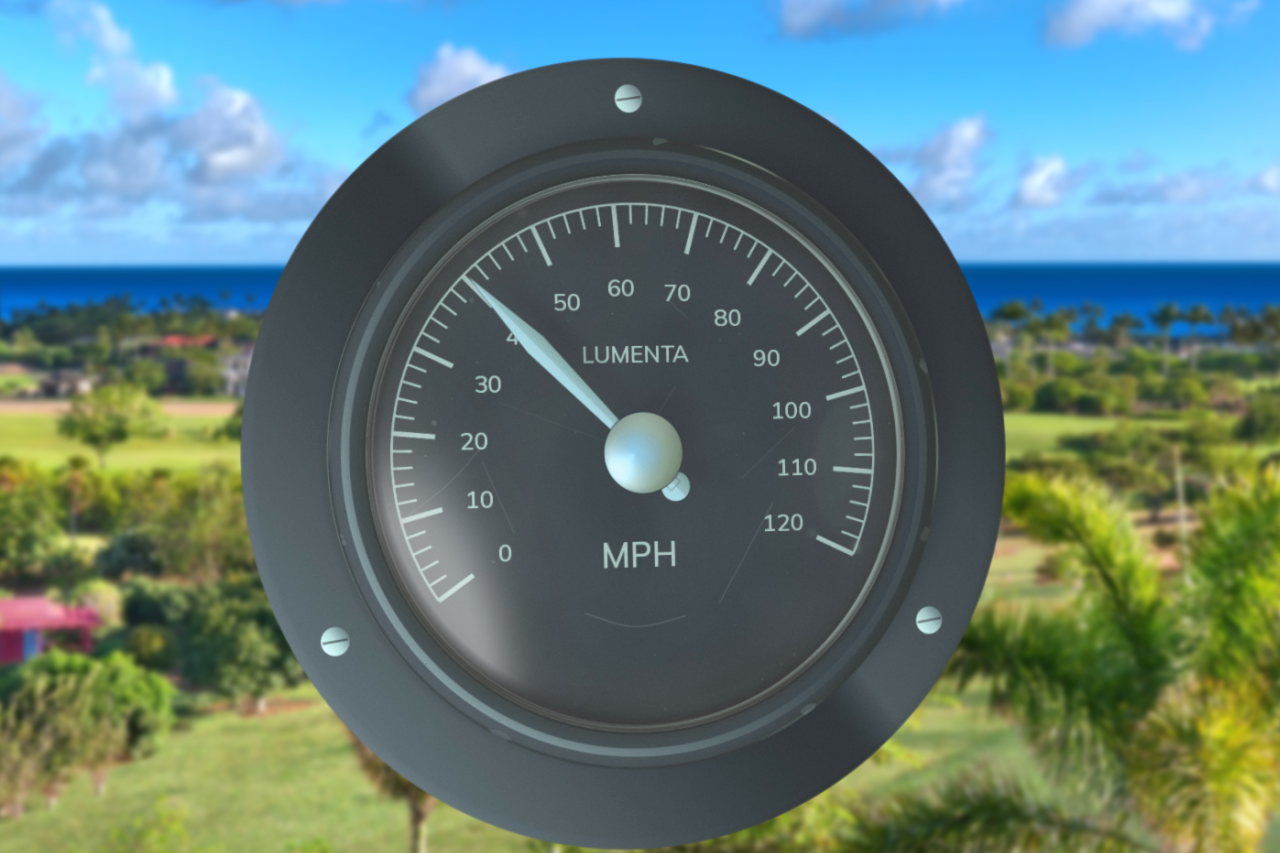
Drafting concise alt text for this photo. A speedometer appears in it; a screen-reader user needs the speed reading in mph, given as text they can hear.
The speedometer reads 40 mph
